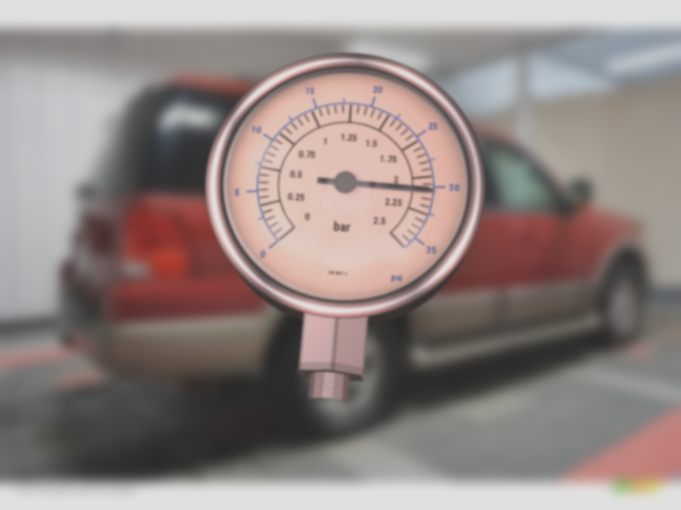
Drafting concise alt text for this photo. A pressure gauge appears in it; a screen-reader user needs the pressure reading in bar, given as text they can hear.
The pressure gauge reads 2.1 bar
